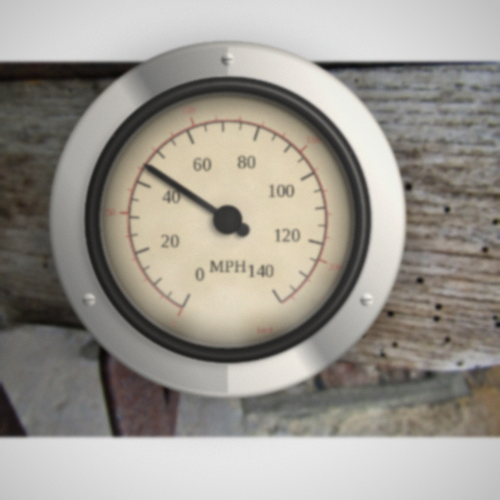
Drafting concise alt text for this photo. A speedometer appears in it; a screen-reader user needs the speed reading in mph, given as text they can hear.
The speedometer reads 45 mph
